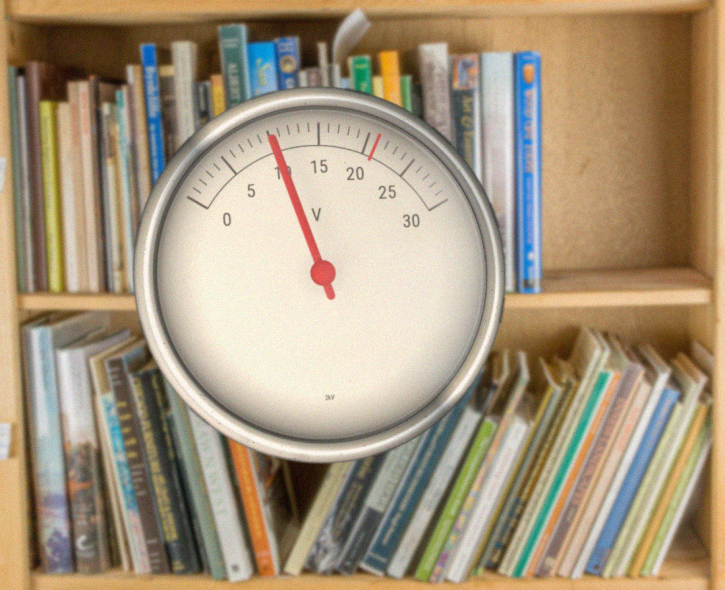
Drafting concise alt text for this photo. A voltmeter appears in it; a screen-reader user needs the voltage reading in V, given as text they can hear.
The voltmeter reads 10 V
